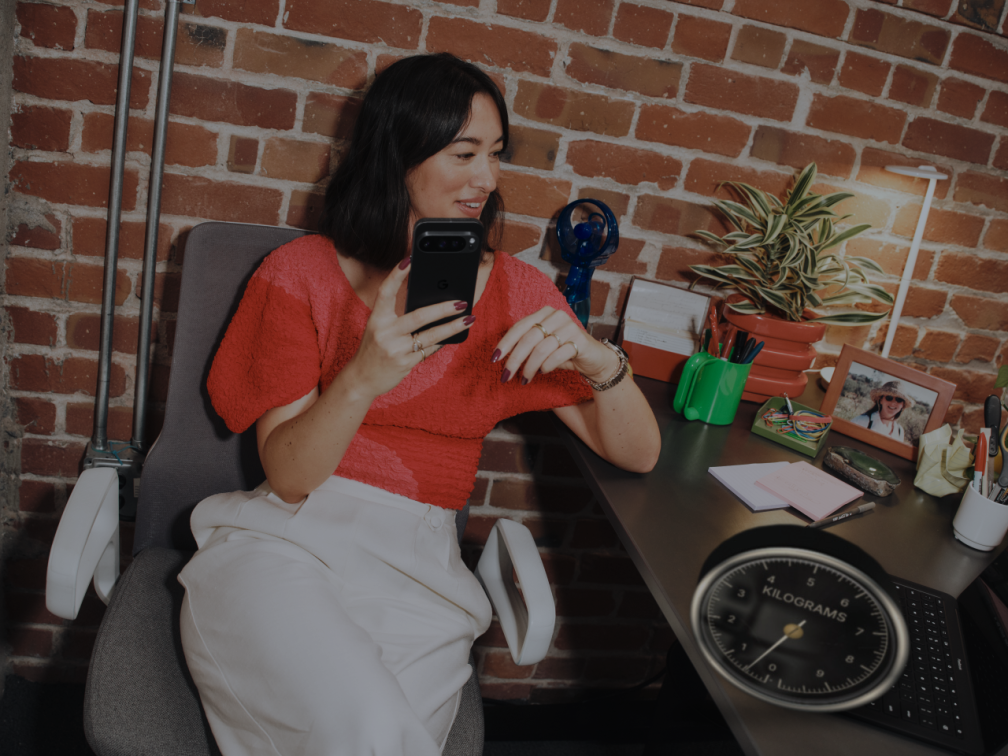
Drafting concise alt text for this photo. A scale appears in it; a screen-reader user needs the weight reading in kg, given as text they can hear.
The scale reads 0.5 kg
